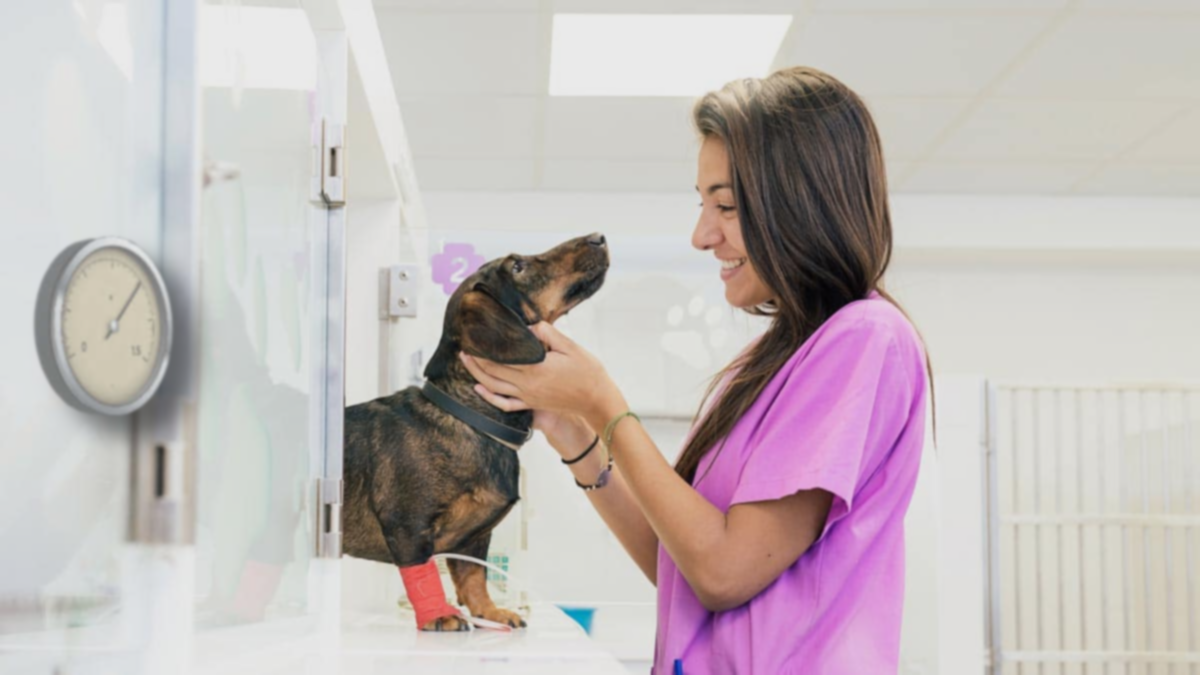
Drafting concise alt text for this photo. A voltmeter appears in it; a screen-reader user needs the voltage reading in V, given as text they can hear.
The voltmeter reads 1 V
